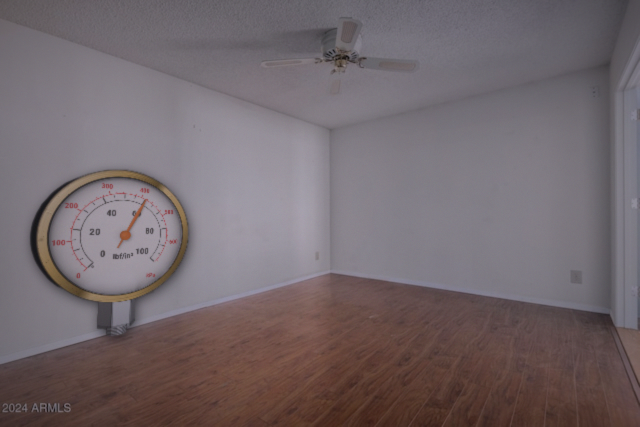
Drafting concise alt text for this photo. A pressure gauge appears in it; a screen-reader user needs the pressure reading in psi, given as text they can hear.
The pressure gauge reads 60 psi
